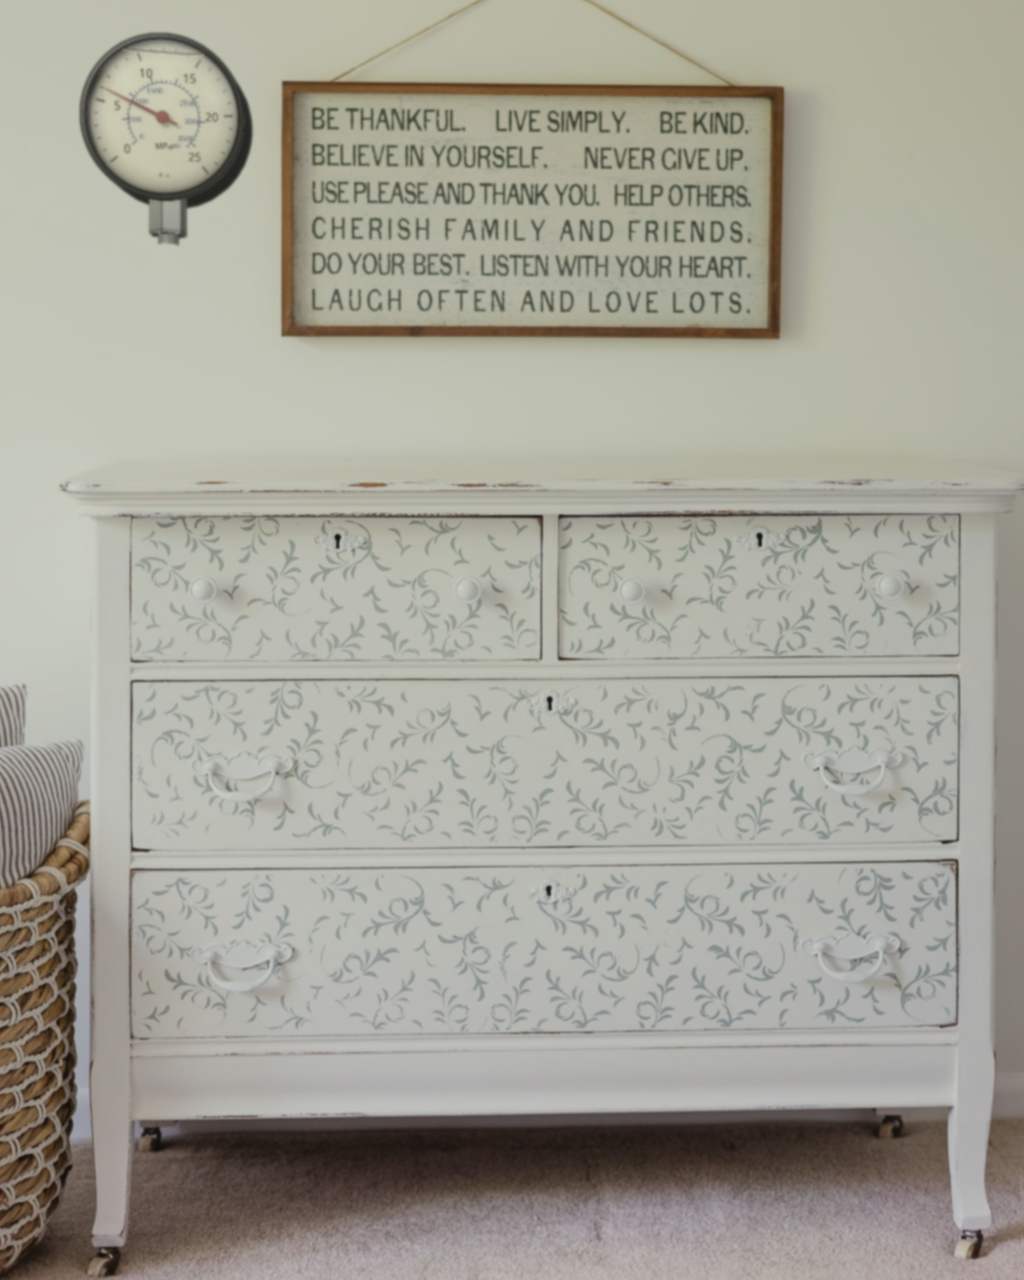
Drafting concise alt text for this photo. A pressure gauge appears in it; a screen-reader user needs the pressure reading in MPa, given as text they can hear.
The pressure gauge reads 6 MPa
